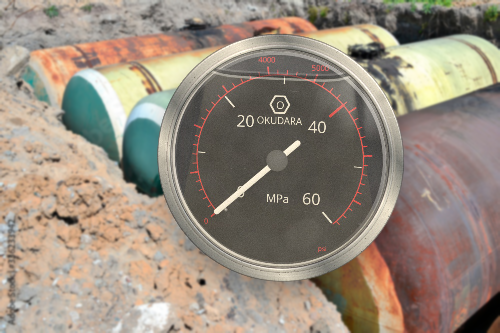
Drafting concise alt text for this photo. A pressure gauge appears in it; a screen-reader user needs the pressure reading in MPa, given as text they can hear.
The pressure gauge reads 0 MPa
